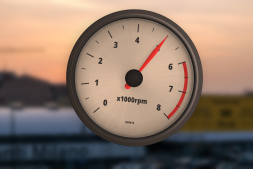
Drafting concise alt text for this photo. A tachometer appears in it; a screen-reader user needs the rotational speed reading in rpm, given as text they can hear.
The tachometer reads 5000 rpm
